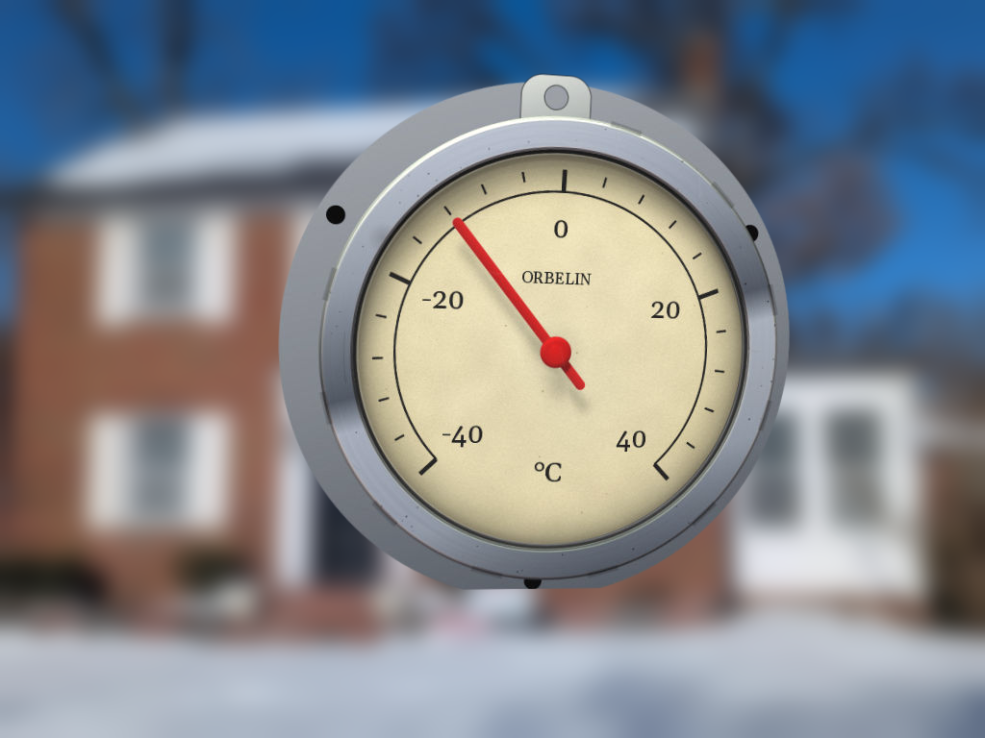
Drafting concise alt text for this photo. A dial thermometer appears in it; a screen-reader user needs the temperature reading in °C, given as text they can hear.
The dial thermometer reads -12 °C
